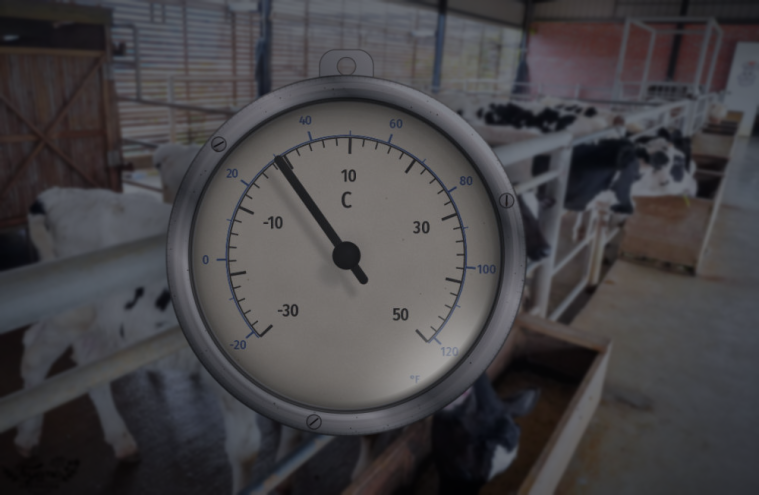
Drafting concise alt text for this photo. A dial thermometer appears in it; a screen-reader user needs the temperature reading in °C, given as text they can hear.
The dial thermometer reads -1 °C
